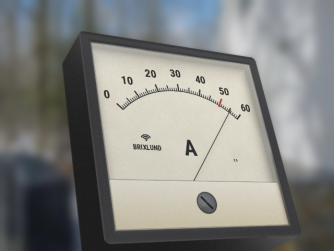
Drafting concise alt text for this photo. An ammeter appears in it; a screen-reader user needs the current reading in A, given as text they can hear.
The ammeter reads 55 A
